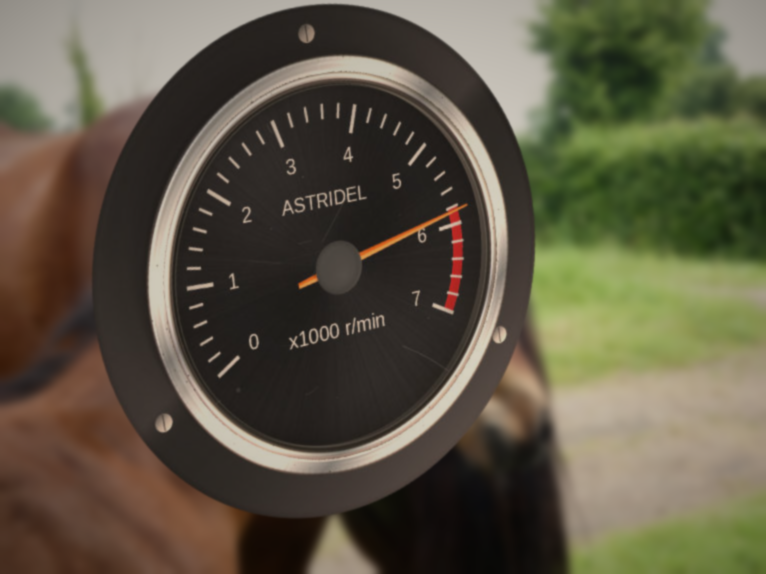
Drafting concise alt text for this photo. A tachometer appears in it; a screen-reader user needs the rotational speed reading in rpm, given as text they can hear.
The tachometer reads 5800 rpm
